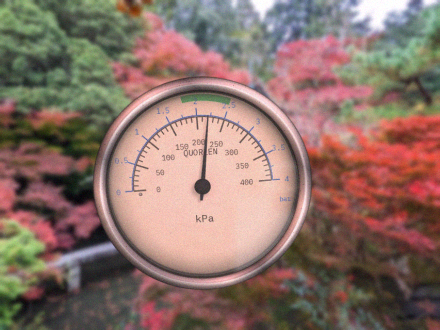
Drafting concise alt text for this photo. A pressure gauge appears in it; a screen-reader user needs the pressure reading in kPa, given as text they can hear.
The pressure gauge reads 220 kPa
